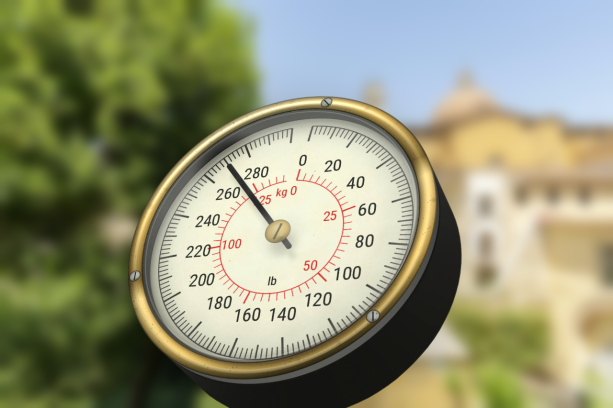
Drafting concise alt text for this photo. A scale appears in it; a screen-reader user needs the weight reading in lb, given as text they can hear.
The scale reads 270 lb
